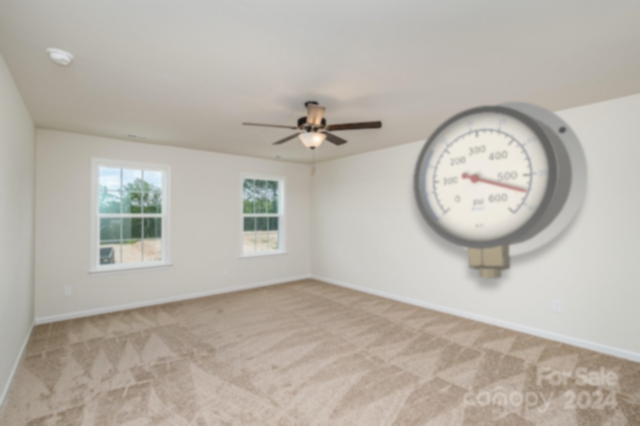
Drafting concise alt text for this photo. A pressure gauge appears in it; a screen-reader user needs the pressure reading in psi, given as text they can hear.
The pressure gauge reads 540 psi
